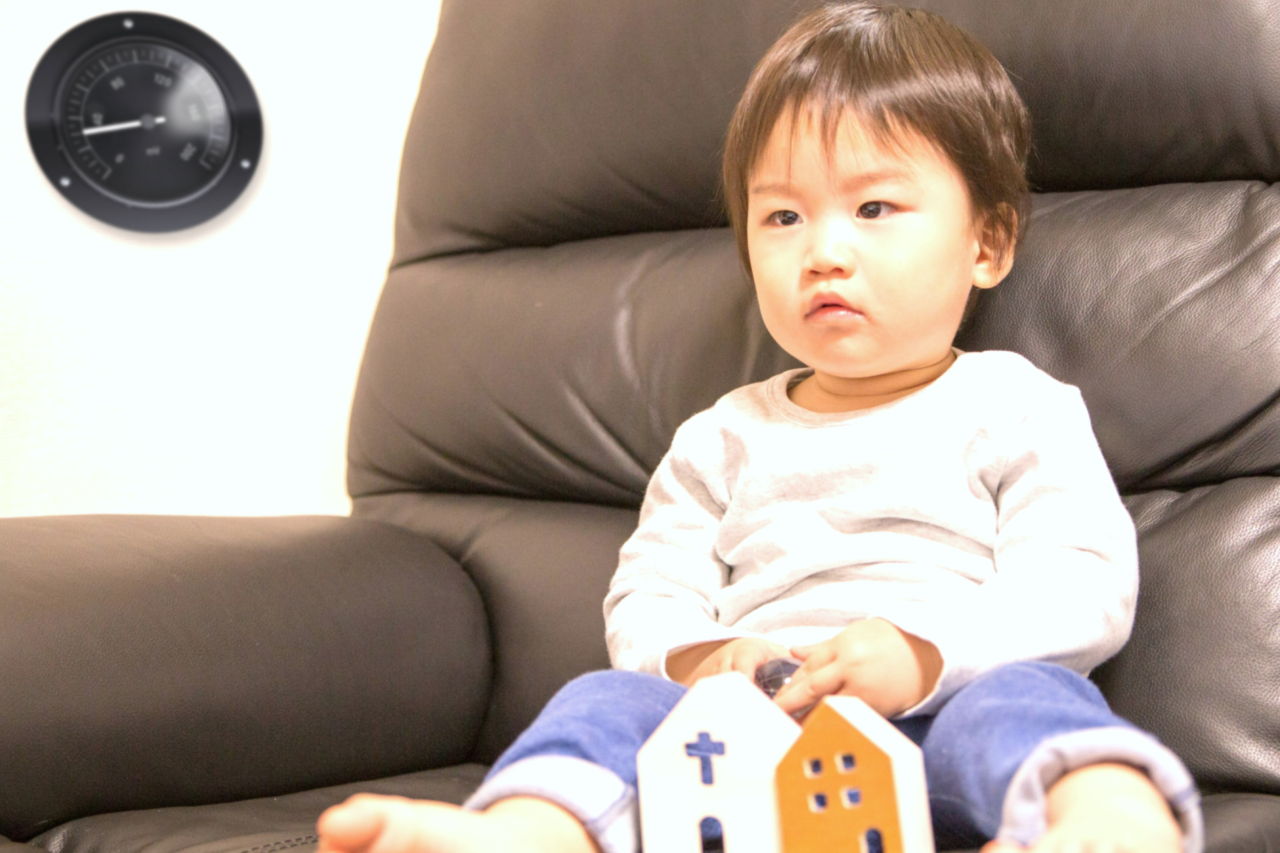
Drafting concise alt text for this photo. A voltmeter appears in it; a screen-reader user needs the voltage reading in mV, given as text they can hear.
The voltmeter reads 30 mV
